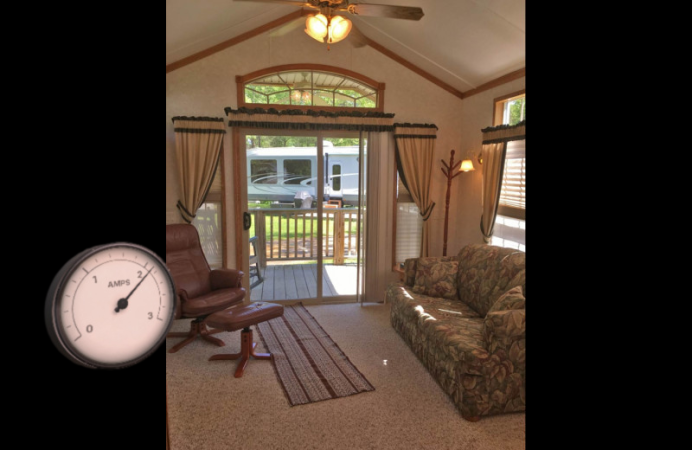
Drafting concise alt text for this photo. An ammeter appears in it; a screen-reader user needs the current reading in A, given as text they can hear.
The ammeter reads 2.1 A
